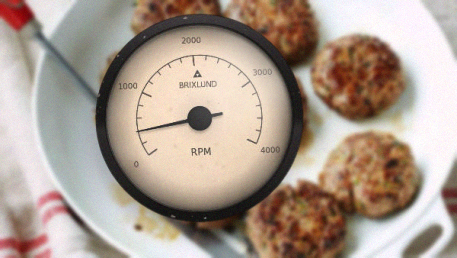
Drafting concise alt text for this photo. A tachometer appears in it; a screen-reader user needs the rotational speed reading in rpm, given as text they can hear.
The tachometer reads 400 rpm
